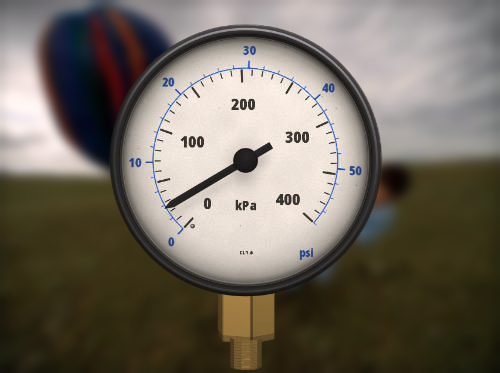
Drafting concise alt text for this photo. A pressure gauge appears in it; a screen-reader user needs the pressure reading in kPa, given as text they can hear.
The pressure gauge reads 25 kPa
